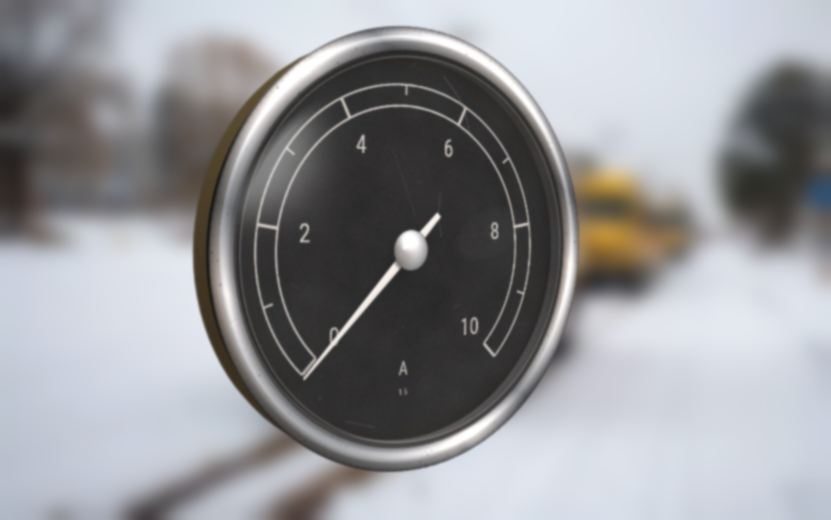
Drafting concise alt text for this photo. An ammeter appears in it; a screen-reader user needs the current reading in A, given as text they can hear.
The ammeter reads 0 A
